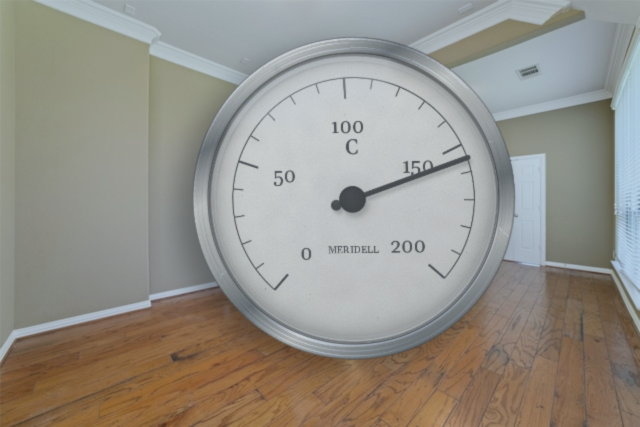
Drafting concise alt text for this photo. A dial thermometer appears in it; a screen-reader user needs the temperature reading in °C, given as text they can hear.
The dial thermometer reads 155 °C
